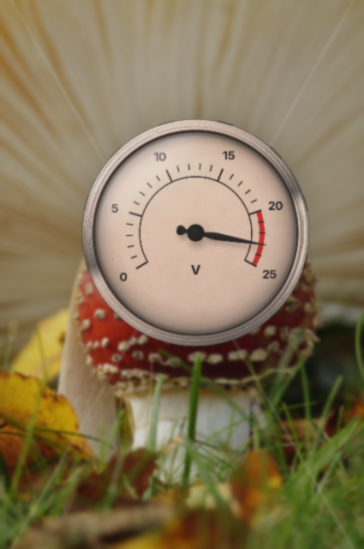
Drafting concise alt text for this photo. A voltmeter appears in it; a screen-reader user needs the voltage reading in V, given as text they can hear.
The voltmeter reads 23 V
